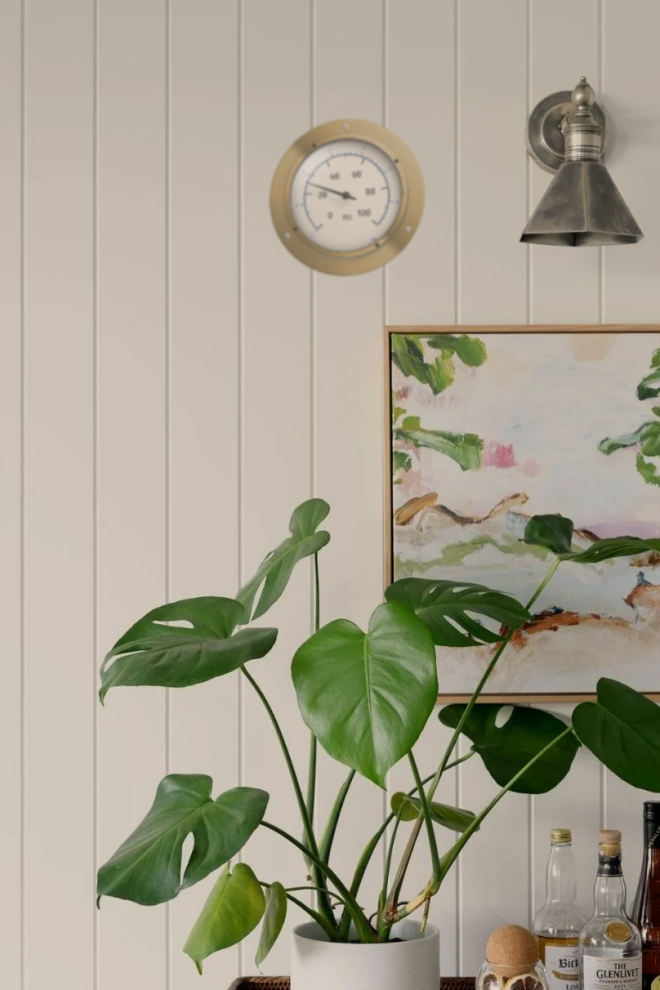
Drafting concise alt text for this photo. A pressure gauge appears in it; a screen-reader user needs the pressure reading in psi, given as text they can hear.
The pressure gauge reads 25 psi
